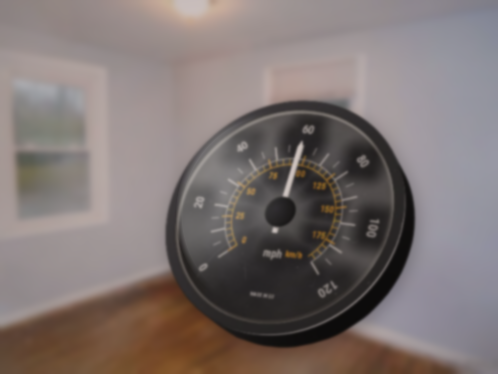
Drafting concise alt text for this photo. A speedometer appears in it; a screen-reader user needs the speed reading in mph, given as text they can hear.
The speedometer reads 60 mph
